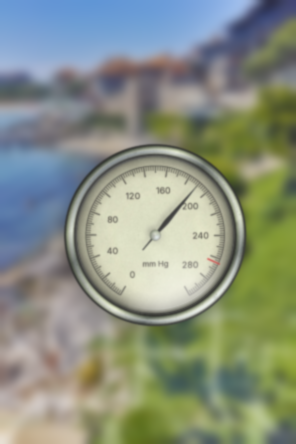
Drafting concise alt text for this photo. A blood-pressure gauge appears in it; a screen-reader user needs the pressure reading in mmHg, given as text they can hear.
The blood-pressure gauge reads 190 mmHg
